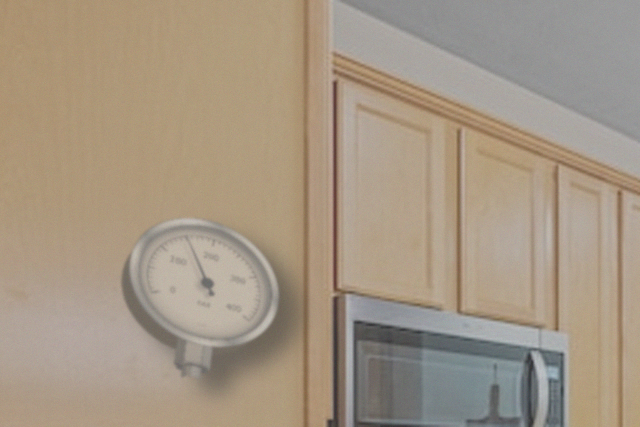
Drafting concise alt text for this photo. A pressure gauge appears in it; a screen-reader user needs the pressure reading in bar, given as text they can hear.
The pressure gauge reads 150 bar
